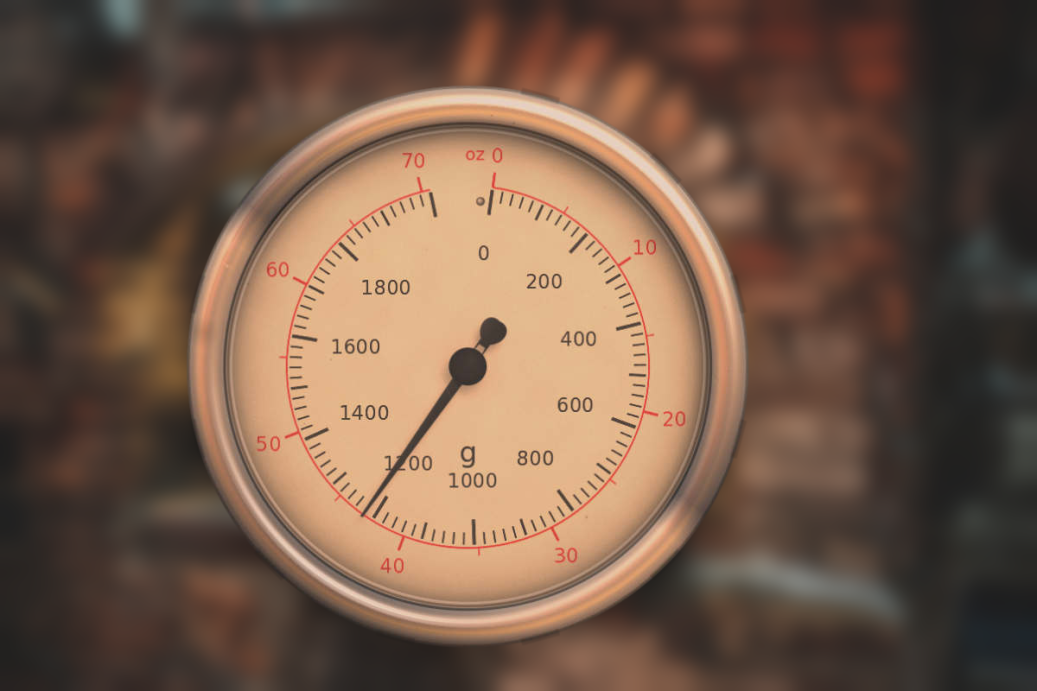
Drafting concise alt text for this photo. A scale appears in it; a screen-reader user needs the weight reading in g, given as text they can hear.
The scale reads 1220 g
